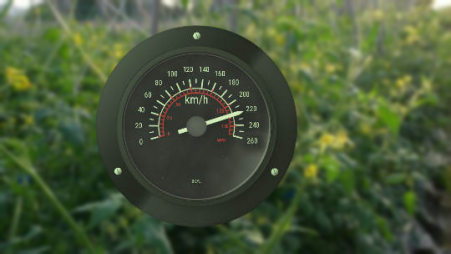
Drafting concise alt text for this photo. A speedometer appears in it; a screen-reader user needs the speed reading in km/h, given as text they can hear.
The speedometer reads 220 km/h
